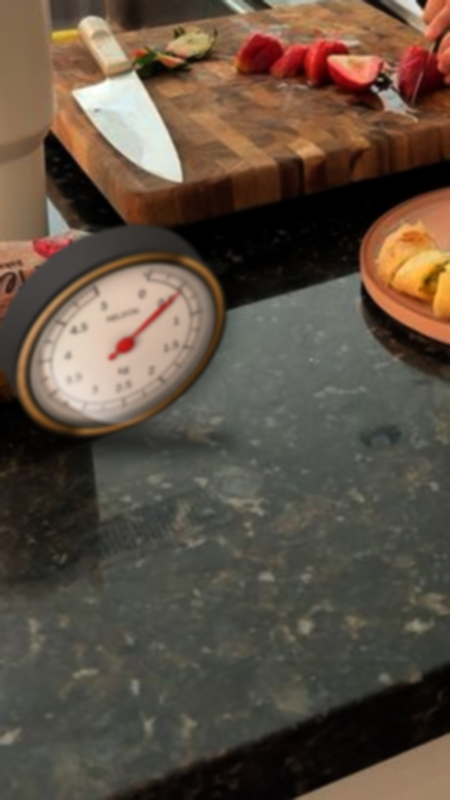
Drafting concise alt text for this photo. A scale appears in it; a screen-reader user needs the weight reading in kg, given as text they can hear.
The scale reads 0.5 kg
